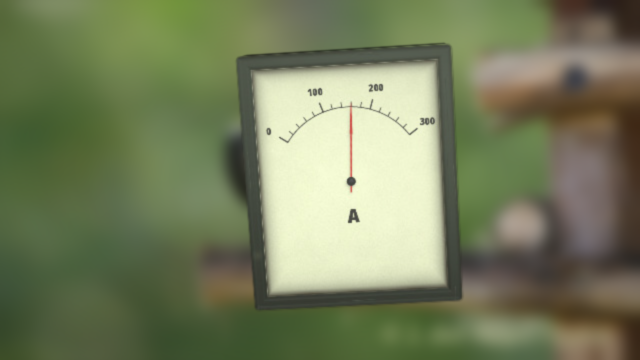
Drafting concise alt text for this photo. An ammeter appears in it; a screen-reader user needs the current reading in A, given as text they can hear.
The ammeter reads 160 A
